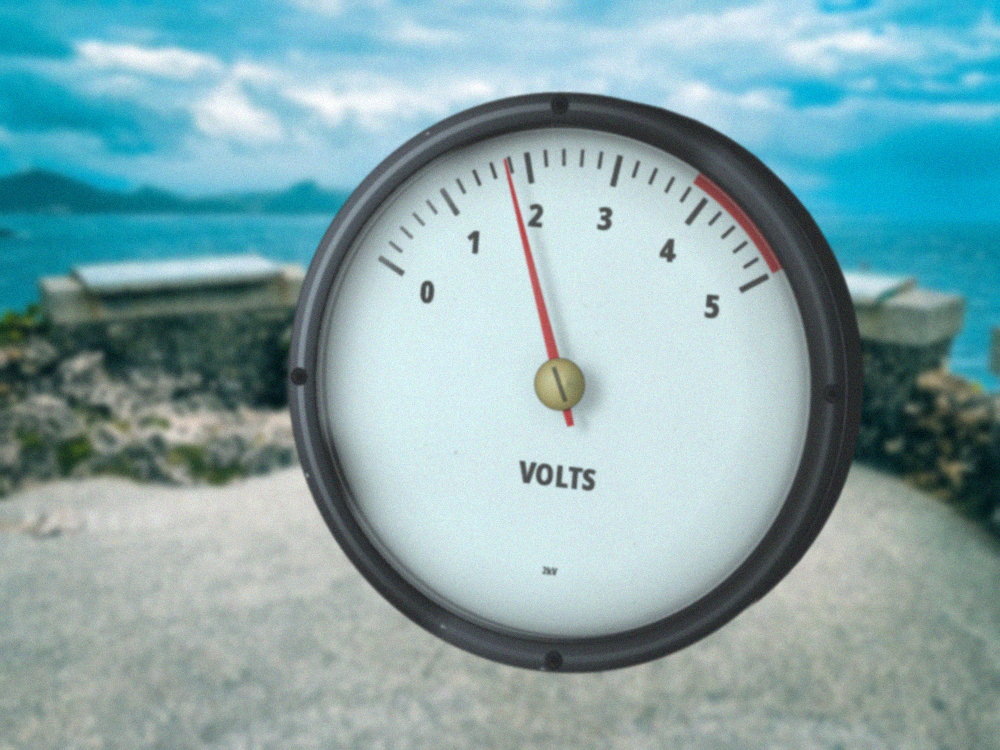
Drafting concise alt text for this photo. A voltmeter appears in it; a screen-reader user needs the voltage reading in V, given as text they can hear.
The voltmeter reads 1.8 V
